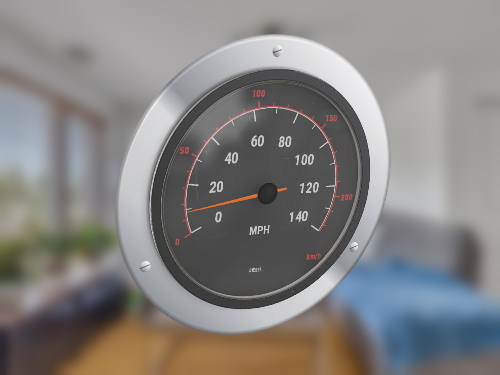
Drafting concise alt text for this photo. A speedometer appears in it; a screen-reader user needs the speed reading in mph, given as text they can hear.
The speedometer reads 10 mph
